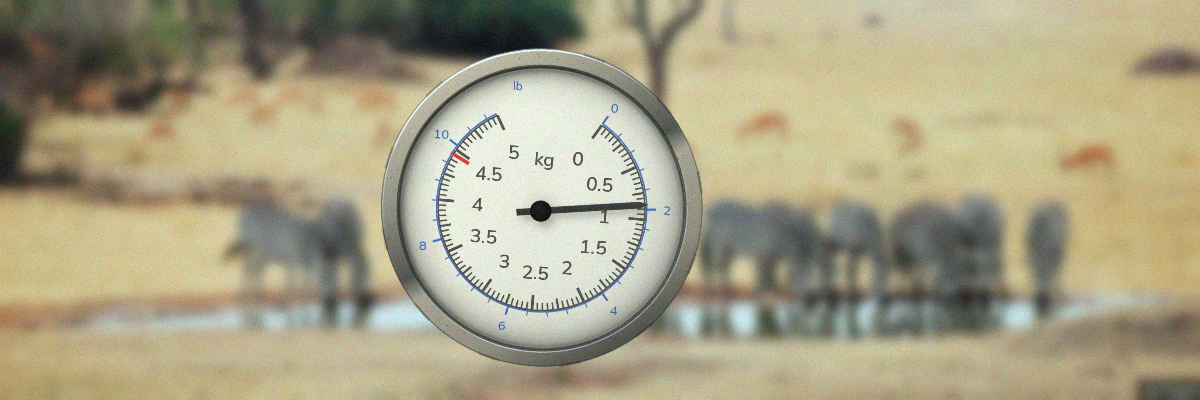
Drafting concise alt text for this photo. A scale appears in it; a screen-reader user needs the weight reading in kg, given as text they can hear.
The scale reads 0.85 kg
